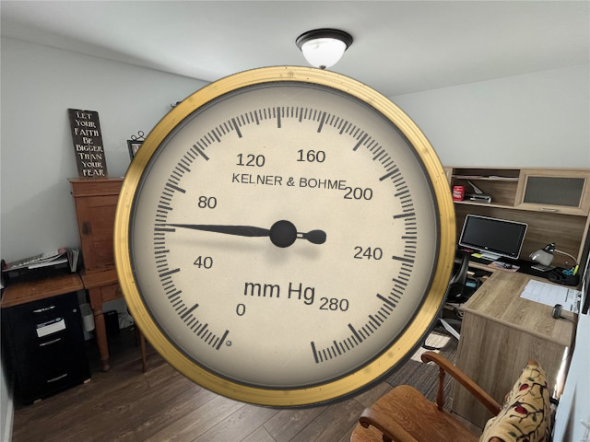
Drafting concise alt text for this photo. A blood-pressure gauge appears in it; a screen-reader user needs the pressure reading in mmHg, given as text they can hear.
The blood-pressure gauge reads 62 mmHg
